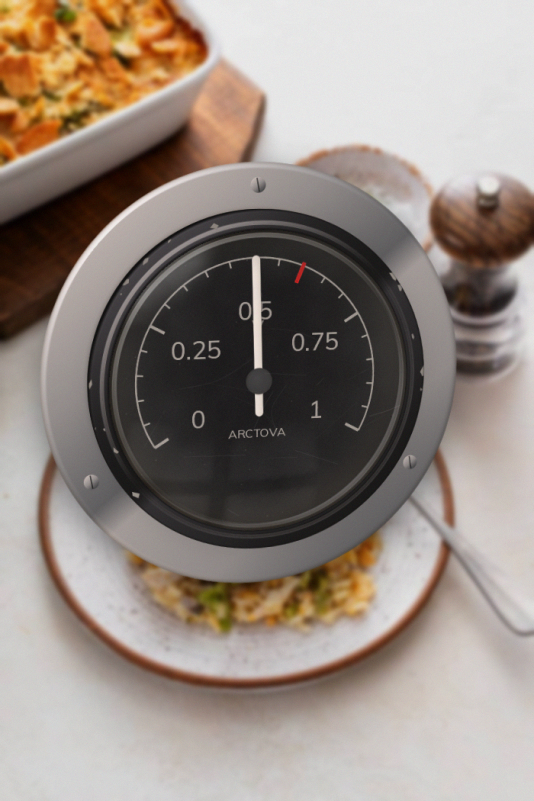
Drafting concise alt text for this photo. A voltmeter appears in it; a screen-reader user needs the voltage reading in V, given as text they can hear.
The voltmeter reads 0.5 V
